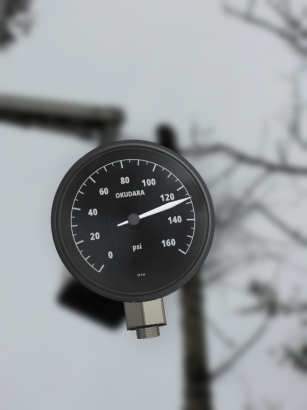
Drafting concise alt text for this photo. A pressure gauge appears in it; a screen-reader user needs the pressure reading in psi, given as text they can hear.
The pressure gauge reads 127.5 psi
